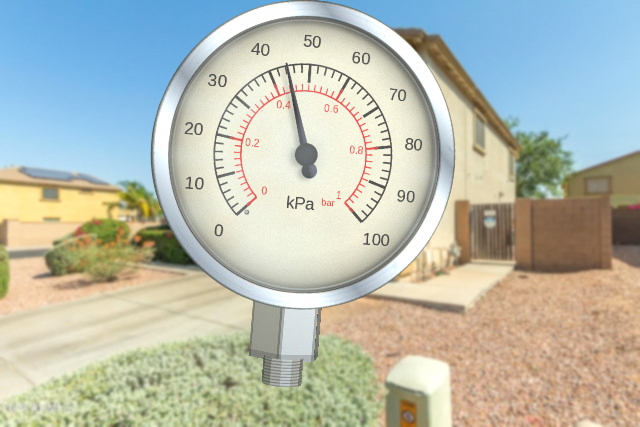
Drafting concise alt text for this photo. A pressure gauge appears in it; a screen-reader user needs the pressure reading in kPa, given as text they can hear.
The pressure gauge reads 44 kPa
